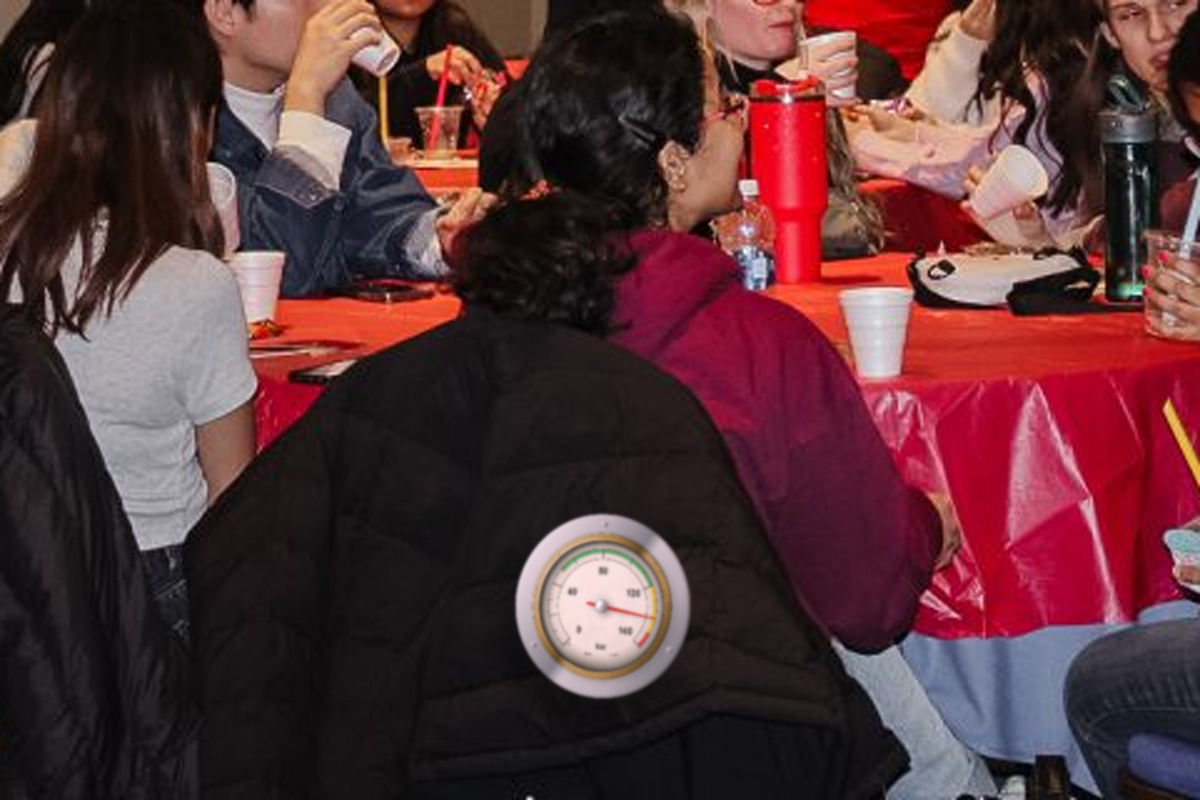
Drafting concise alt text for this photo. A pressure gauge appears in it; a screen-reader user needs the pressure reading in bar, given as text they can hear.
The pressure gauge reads 140 bar
